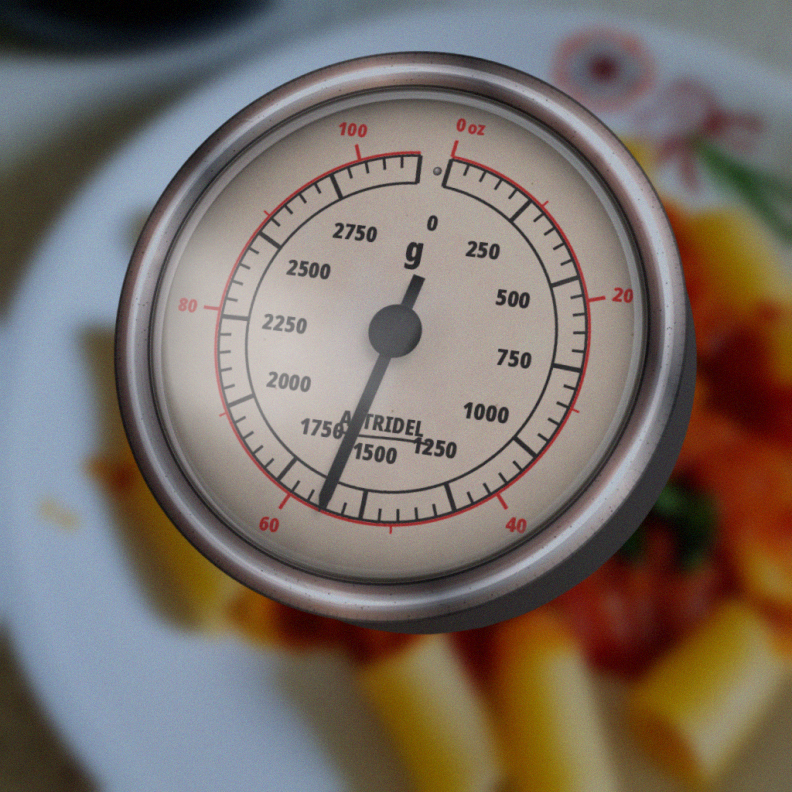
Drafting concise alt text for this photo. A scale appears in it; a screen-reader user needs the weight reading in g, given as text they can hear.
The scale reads 1600 g
